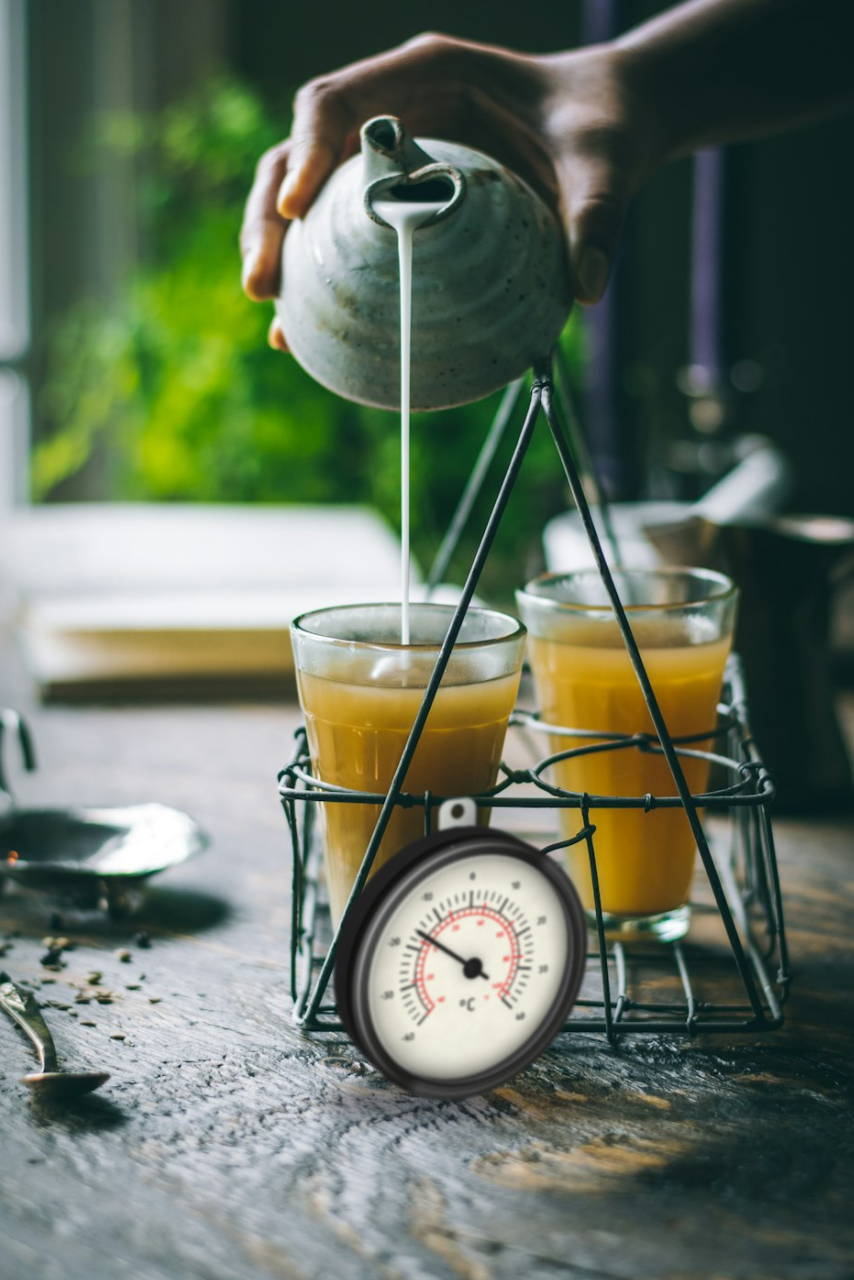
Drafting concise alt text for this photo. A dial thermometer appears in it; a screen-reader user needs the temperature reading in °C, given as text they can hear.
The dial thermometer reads -16 °C
